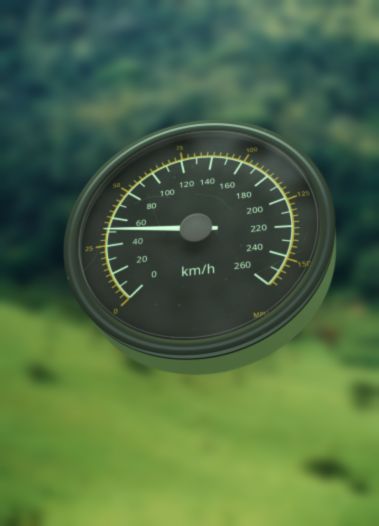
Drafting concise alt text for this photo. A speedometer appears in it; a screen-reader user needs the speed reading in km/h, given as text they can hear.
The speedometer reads 50 km/h
